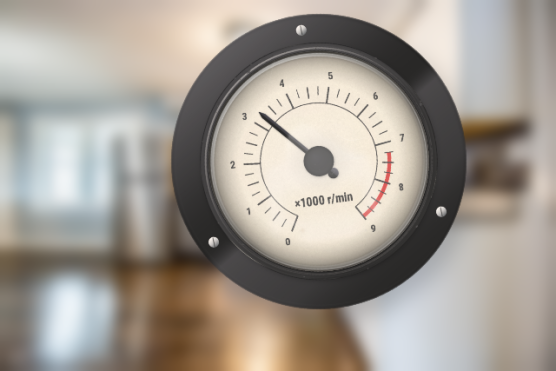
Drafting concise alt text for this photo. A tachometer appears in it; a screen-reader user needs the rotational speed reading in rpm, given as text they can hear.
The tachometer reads 3250 rpm
